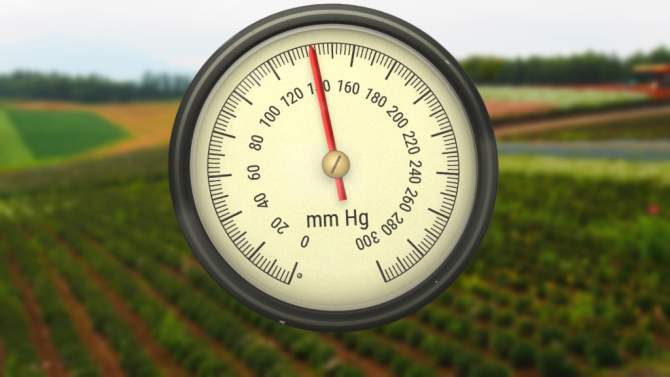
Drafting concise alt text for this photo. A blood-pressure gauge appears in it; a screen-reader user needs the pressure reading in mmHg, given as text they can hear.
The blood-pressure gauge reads 140 mmHg
